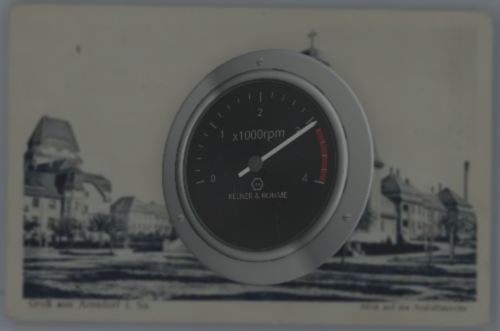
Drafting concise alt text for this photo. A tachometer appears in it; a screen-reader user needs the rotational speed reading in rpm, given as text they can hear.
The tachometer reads 3100 rpm
